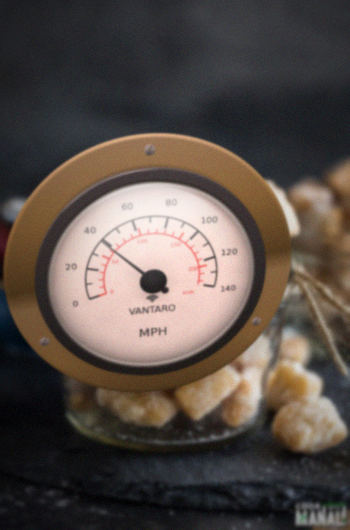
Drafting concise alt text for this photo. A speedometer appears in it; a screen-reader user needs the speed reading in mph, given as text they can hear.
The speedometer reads 40 mph
